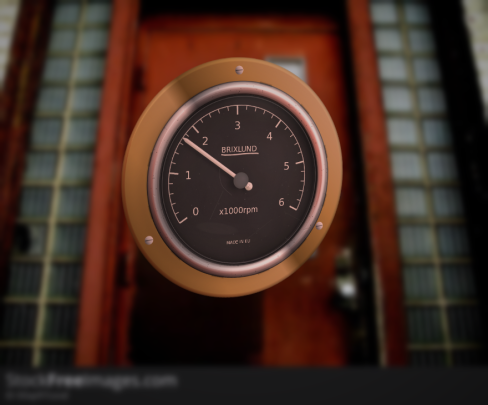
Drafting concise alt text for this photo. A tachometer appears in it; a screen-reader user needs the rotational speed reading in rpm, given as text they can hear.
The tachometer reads 1700 rpm
